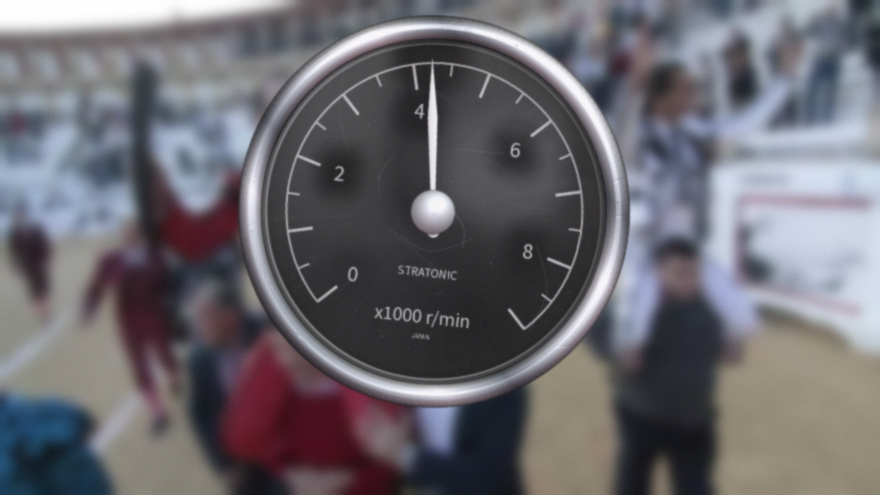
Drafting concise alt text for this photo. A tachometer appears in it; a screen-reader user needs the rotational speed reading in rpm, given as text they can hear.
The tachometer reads 4250 rpm
